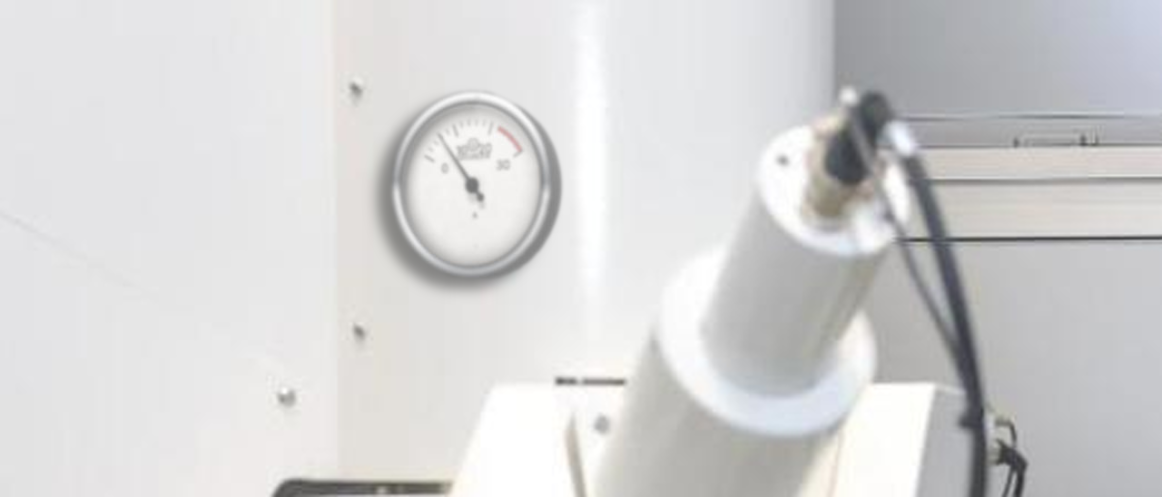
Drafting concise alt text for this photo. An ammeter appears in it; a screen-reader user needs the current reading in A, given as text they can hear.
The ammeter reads 6 A
